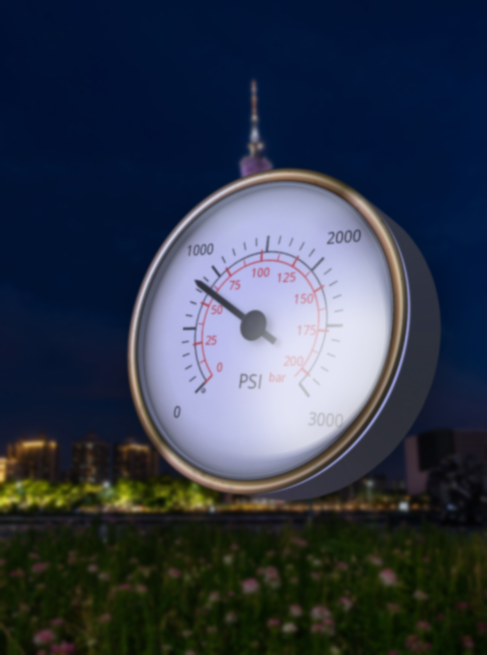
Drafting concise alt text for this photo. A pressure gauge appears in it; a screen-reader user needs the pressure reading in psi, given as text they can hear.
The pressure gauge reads 850 psi
